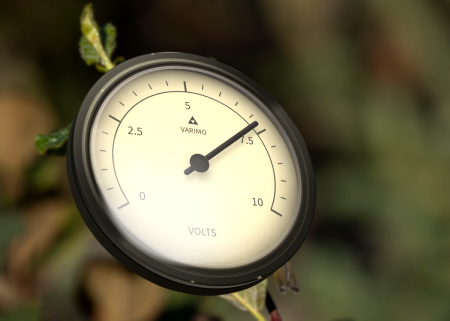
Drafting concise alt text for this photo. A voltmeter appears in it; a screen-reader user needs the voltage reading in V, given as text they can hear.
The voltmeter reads 7.25 V
